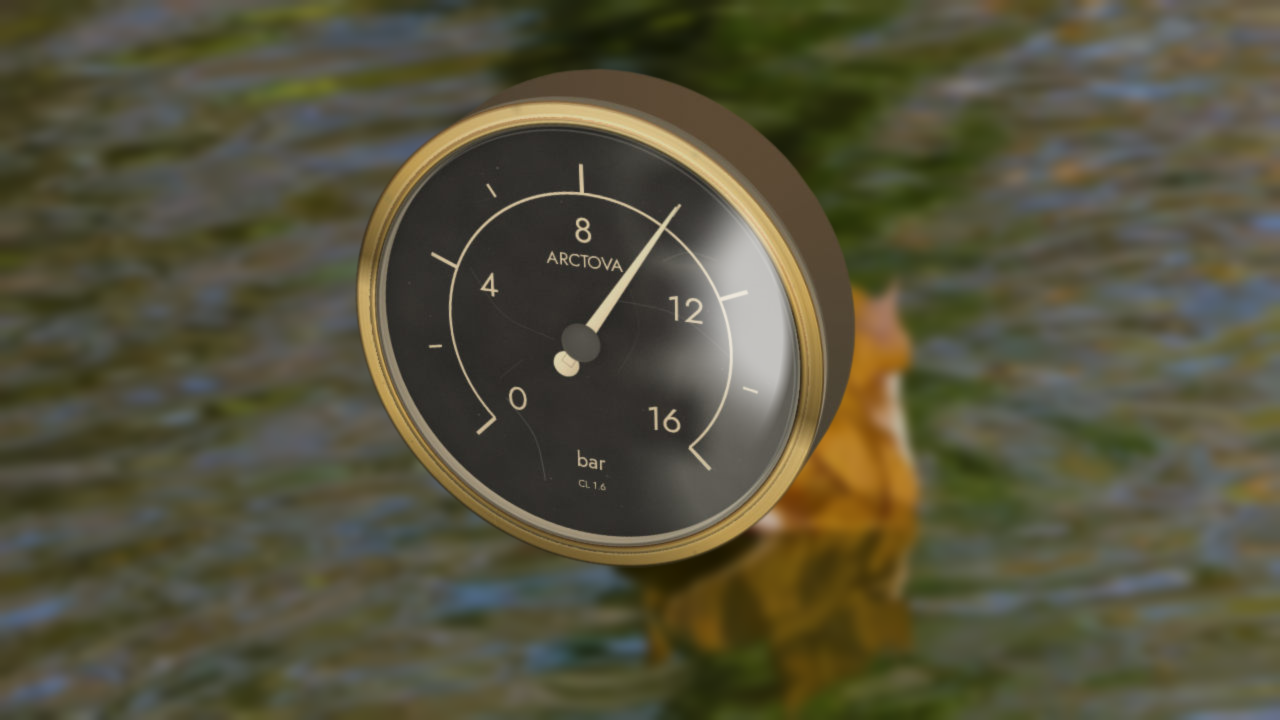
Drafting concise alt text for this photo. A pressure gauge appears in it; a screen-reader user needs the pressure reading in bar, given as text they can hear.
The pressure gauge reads 10 bar
